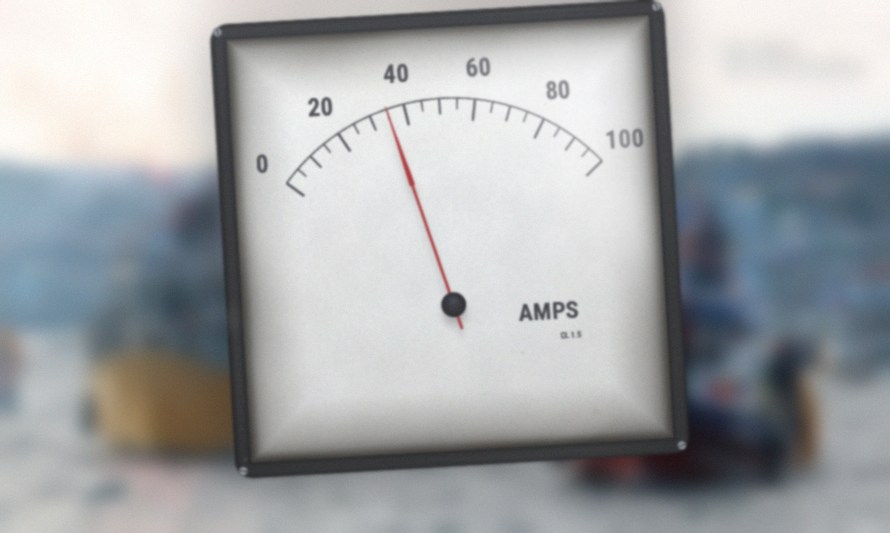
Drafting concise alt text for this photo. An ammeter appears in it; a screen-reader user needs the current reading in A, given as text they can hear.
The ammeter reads 35 A
